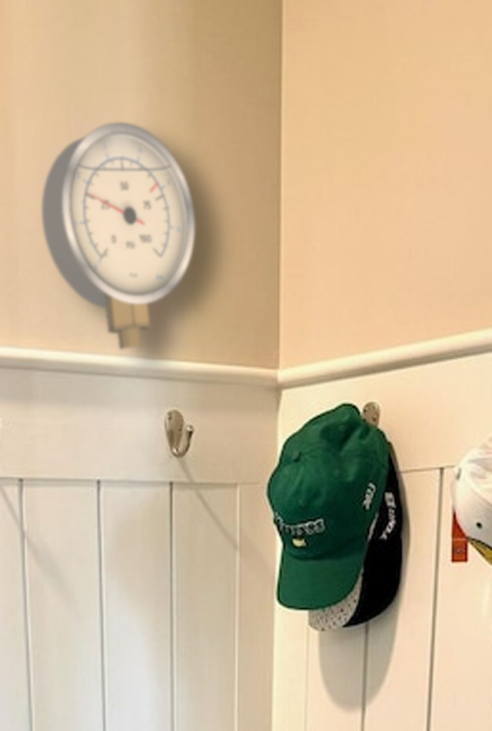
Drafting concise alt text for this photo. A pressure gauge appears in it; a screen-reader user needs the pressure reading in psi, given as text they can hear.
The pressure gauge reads 25 psi
